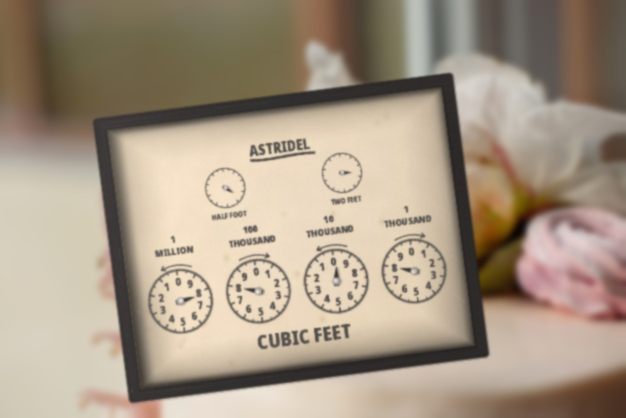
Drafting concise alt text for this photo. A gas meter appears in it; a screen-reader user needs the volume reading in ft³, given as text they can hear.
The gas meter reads 779800 ft³
